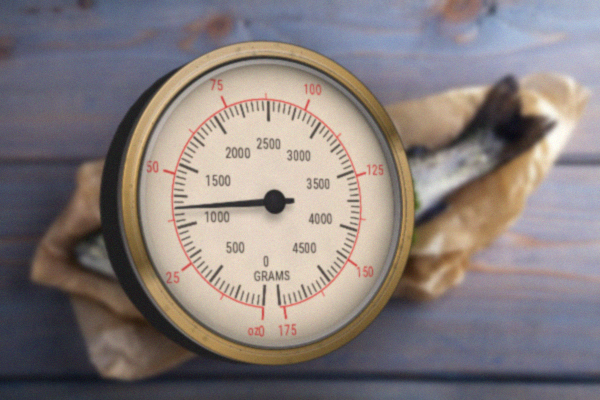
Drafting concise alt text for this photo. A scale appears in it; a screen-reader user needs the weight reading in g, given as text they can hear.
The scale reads 1150 g
